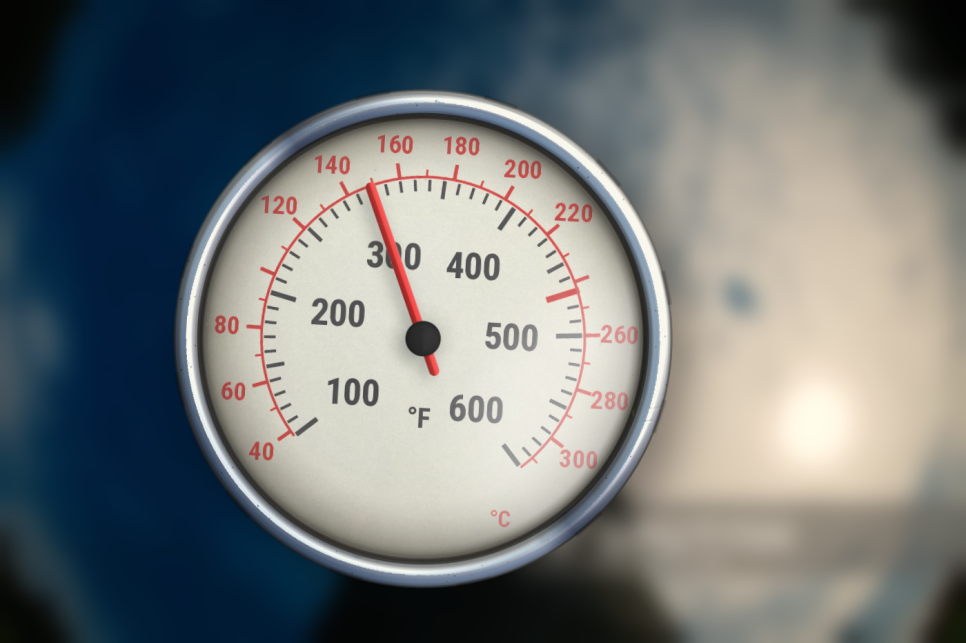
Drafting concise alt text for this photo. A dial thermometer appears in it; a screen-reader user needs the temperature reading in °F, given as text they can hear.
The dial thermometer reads 300 °F
